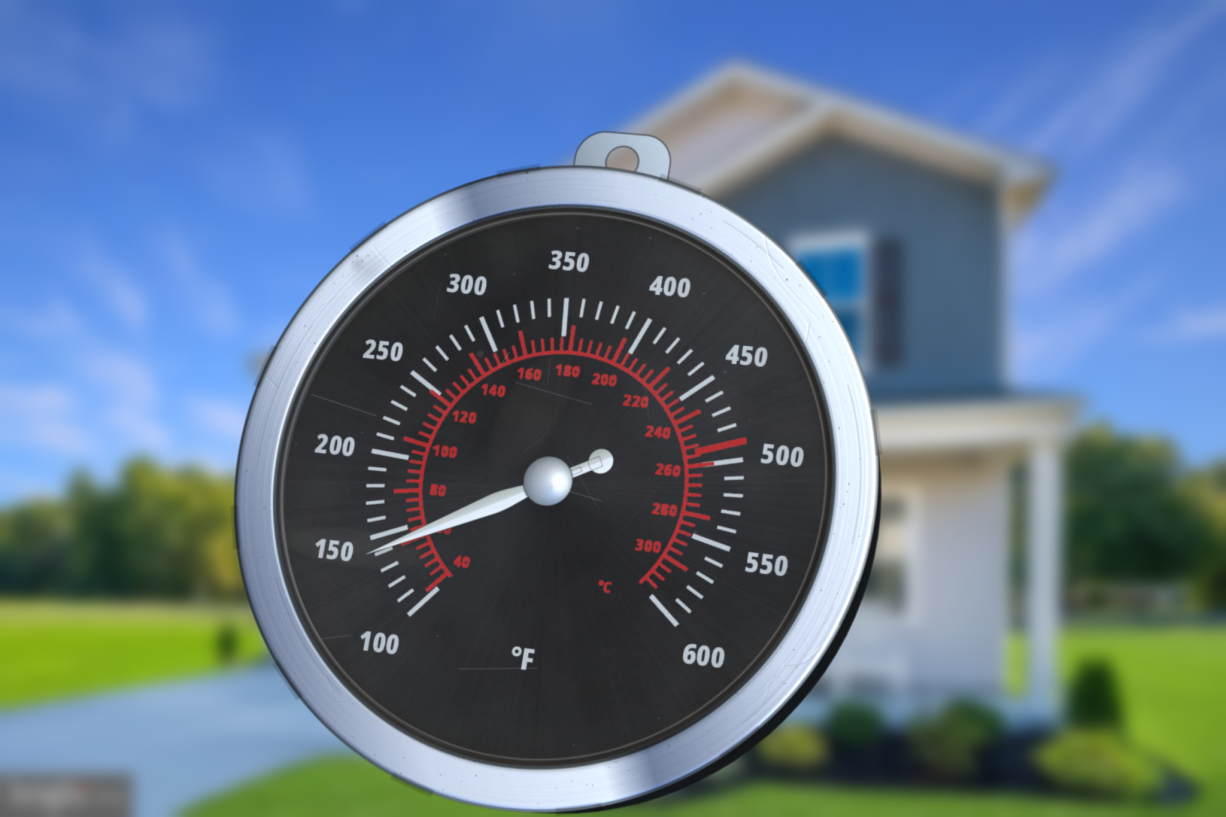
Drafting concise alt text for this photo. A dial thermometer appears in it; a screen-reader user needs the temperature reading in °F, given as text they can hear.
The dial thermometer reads 140 °F
